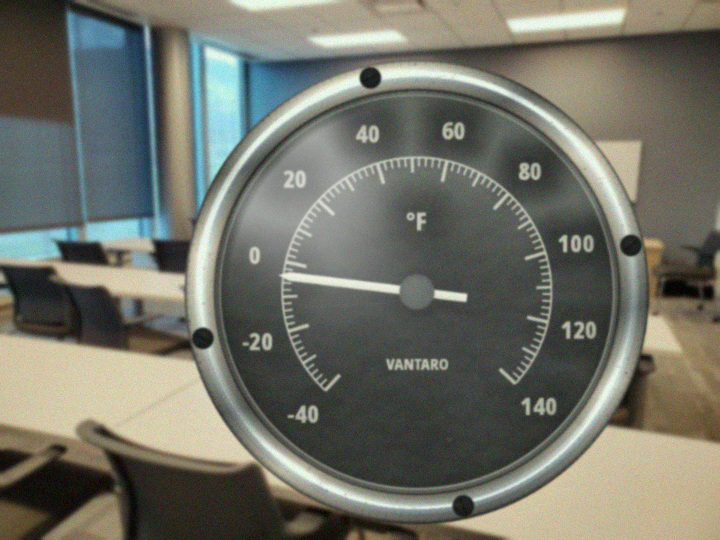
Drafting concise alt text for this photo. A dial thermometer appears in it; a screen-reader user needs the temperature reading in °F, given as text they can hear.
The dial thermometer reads -4 °F
